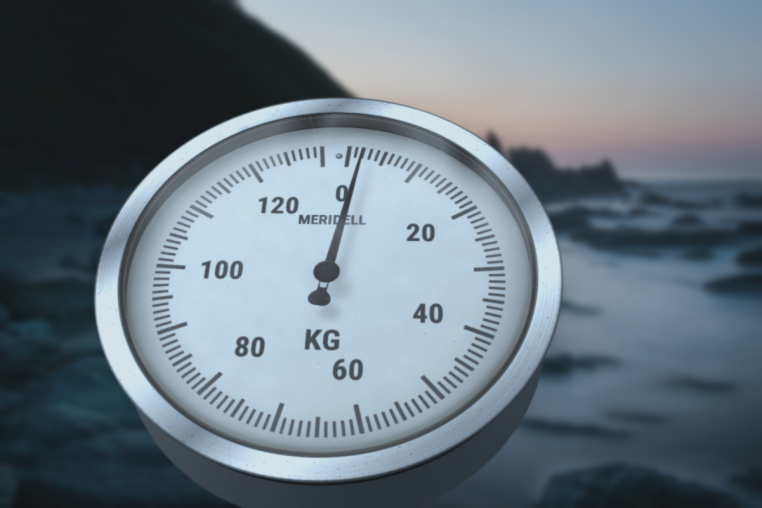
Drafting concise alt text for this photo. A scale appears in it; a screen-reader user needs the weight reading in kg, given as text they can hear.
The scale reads 2 kg
